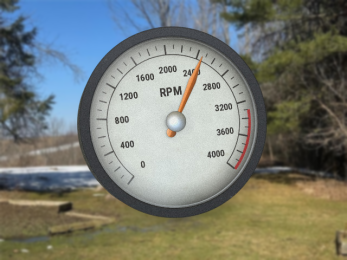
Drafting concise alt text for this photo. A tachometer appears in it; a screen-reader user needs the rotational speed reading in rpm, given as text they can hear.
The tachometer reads 2450 rpm
